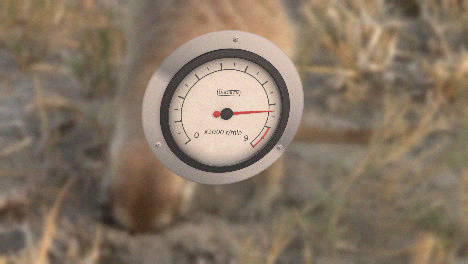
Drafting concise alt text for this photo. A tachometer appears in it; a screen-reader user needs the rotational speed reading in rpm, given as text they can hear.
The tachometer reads 7250 rpm
